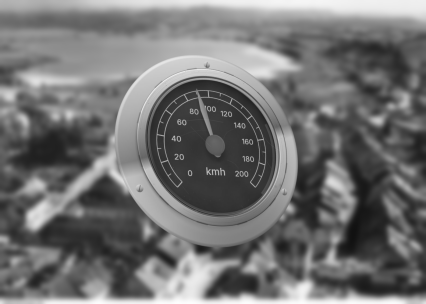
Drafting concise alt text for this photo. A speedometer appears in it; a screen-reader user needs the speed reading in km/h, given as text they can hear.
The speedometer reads 90 km/h
